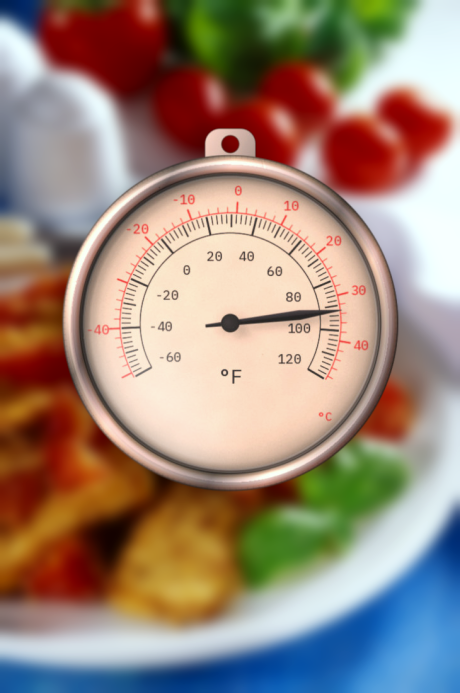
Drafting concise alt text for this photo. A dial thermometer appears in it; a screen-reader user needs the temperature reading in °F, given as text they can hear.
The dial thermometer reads 92 °F
